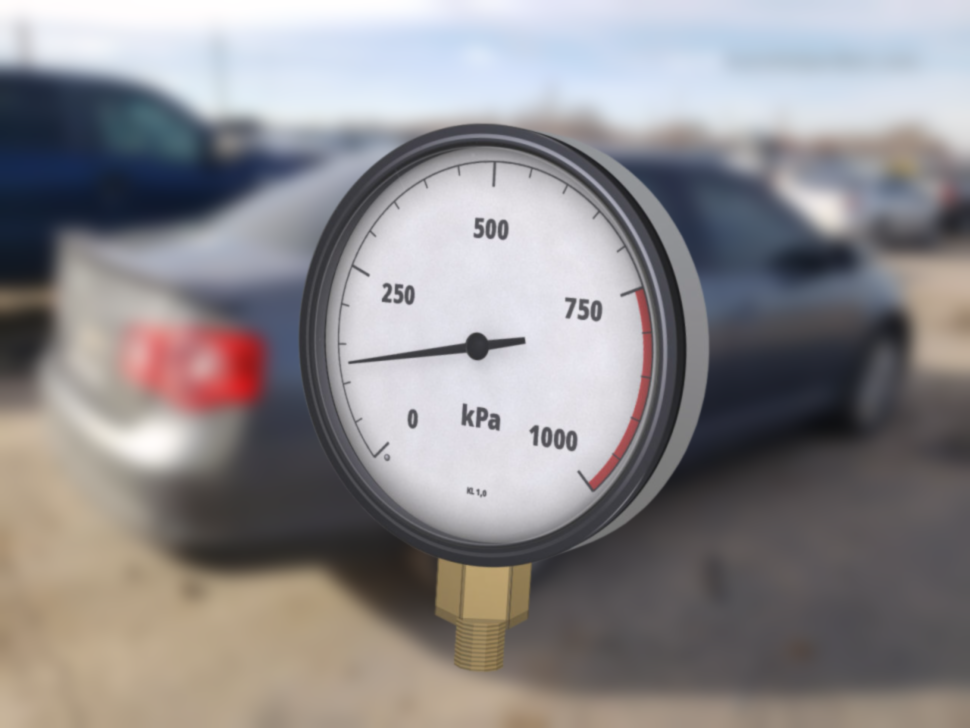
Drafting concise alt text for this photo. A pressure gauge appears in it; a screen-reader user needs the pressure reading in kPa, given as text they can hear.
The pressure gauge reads 125 kPa
